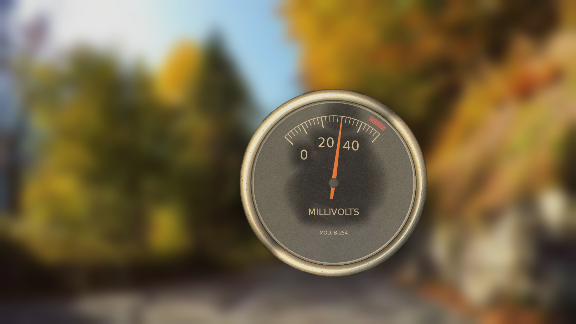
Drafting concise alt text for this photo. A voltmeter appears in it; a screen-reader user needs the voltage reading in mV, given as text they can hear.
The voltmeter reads 30 mV
